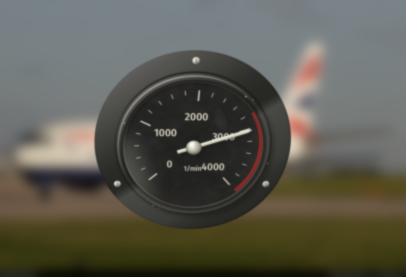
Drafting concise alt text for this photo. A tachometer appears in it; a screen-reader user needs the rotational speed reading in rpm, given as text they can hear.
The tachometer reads 3000 rpm
